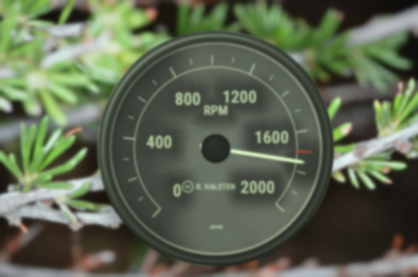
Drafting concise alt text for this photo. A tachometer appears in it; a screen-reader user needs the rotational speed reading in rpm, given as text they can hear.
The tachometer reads 1750 rpm
